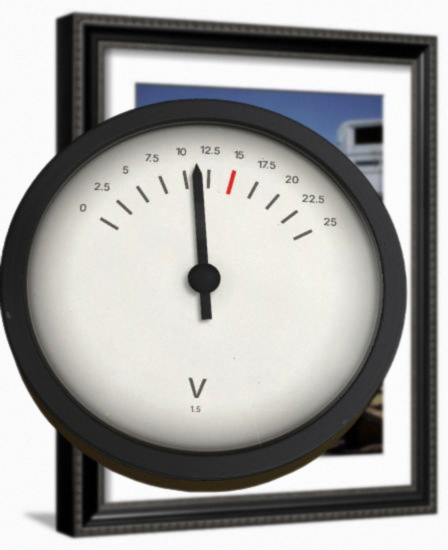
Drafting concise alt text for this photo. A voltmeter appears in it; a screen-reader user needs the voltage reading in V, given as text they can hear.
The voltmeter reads 11.25 V
